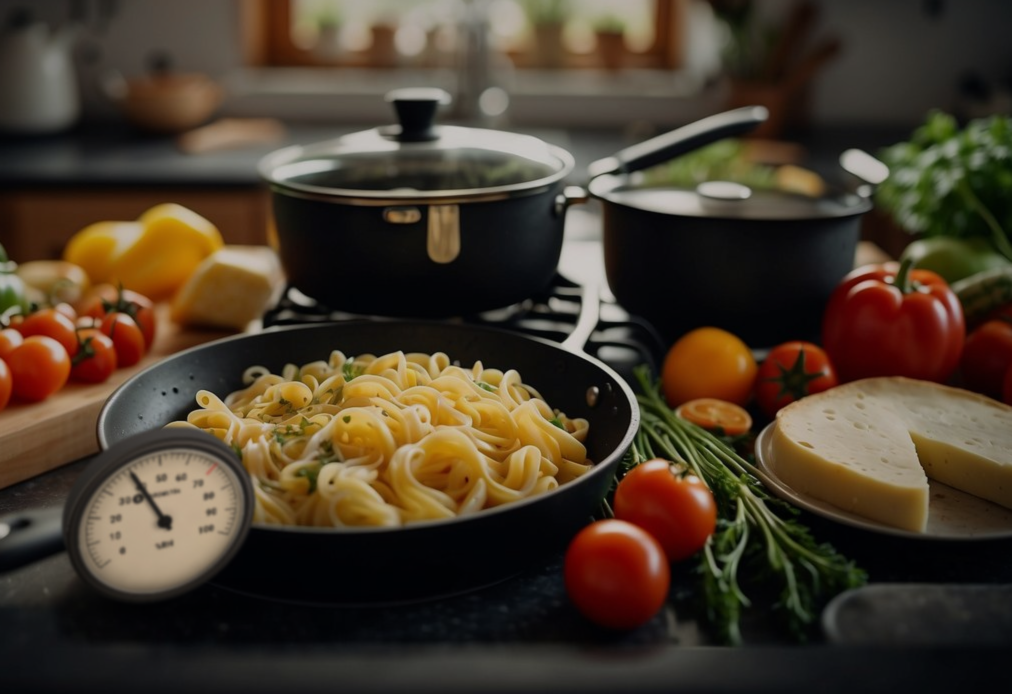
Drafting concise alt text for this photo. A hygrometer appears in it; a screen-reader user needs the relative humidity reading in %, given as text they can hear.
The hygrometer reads 40 %
